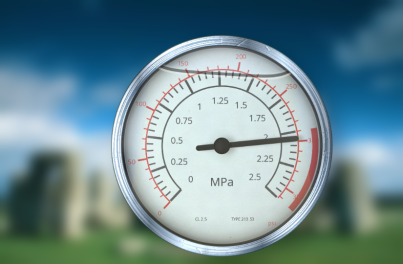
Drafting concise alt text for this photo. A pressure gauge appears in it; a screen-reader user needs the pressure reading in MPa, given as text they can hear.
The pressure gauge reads 2.05 MPa
